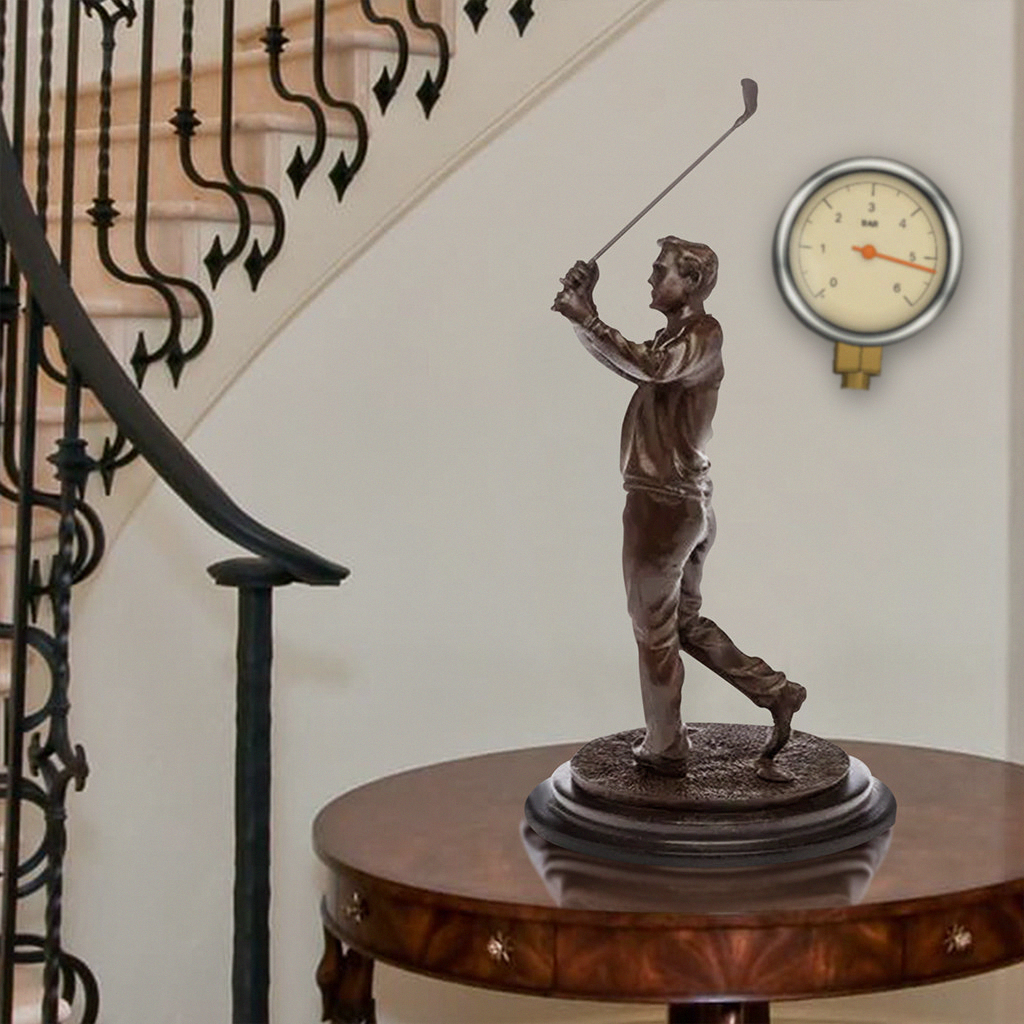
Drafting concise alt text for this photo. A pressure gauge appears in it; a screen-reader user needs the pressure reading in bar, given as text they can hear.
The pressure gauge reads 5.25 bar
